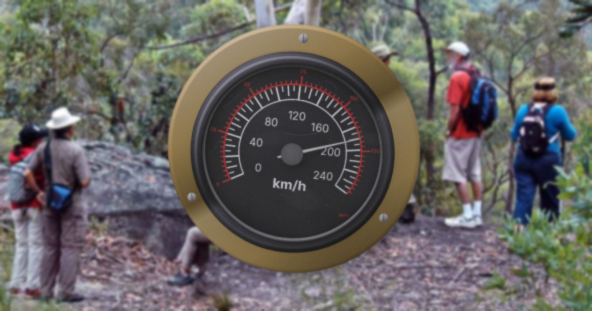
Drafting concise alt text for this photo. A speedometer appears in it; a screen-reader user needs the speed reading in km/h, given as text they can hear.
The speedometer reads 190 km/h
